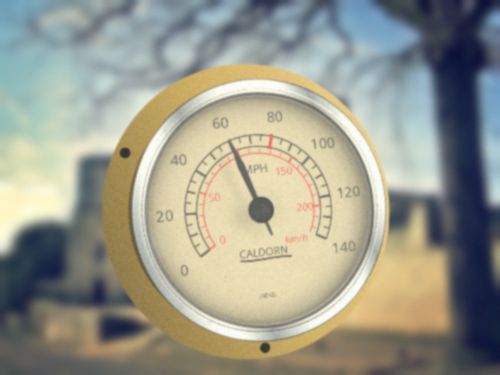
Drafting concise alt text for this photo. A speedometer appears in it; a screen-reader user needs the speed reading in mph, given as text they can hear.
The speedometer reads 60 mph
